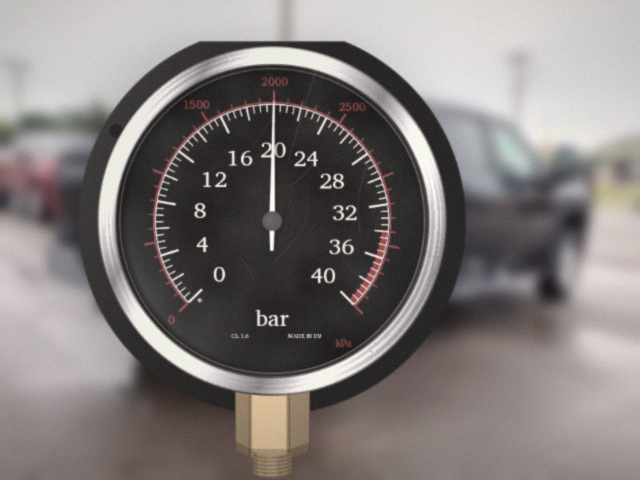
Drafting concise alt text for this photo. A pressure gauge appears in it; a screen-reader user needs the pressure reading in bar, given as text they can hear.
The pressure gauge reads 20 bar
